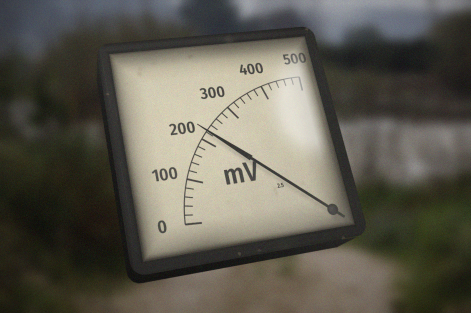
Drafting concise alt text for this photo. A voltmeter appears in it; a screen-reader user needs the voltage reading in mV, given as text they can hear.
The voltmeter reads 220 mV
